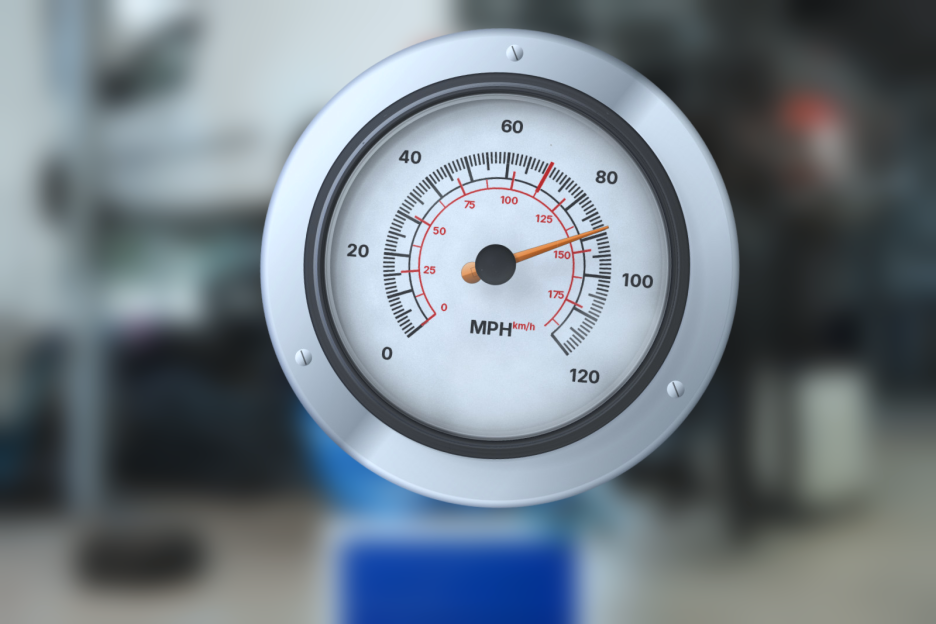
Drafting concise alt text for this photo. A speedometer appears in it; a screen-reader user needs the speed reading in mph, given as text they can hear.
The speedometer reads 89 mph
